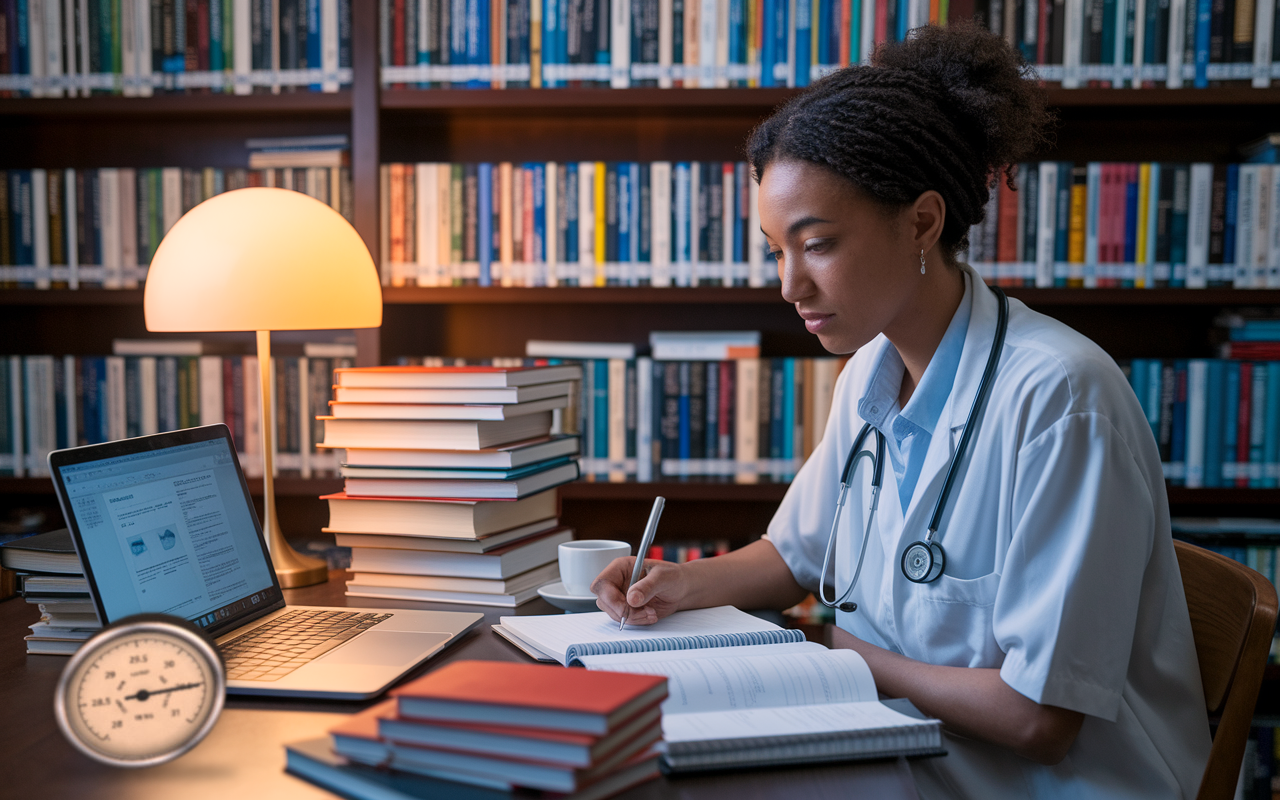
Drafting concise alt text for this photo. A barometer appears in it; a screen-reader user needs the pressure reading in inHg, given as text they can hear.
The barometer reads 30.5 inHg
